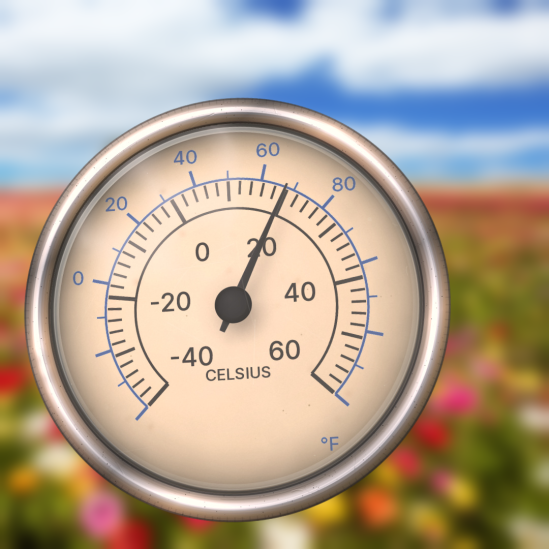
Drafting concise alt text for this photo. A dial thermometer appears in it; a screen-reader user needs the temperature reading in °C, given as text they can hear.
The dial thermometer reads 20 °C
